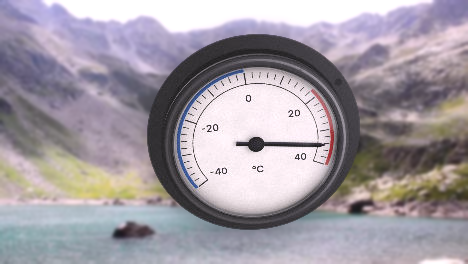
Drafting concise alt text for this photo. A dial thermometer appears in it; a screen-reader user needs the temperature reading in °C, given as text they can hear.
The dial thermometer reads 34 °C
